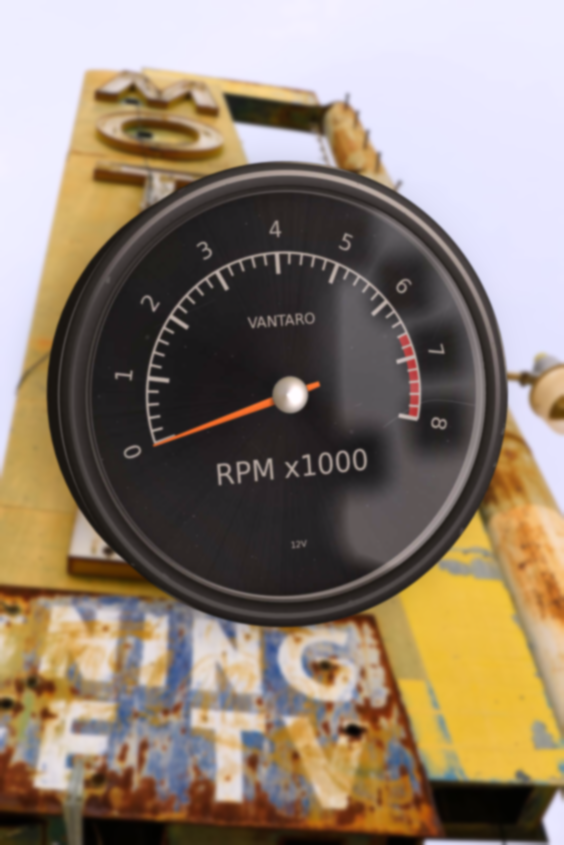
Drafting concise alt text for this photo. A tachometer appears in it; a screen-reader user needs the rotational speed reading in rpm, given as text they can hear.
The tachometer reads 0 rpm
